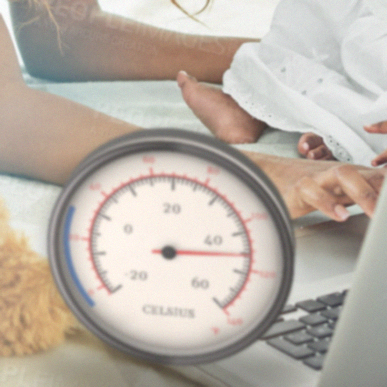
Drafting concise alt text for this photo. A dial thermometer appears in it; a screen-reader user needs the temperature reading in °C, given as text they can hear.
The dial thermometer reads 45 °C
